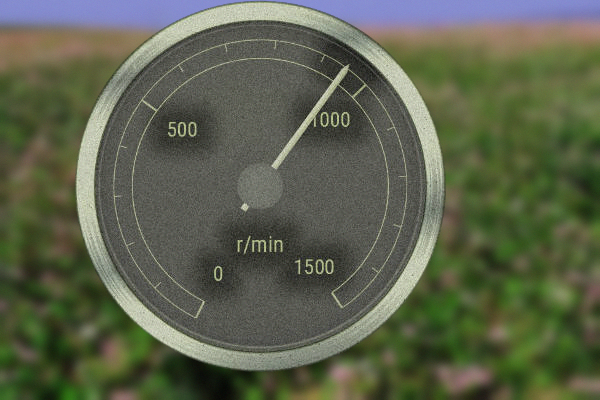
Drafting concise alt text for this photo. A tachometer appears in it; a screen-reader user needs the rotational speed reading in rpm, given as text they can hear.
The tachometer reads 950 rpm
